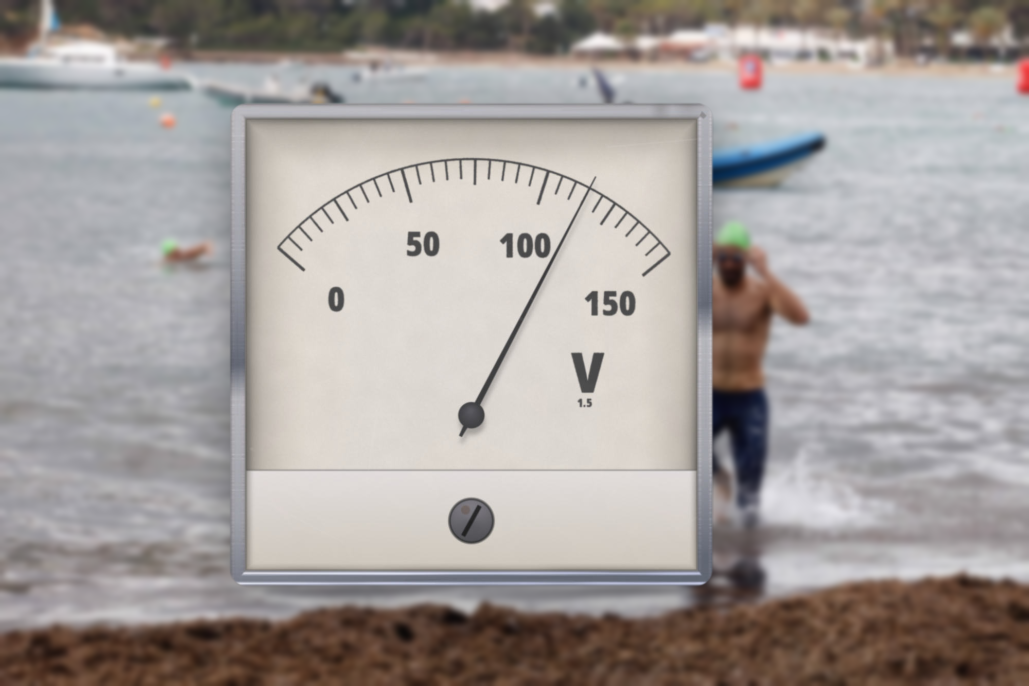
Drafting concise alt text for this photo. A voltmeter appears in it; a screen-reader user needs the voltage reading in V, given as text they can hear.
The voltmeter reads 115 V
